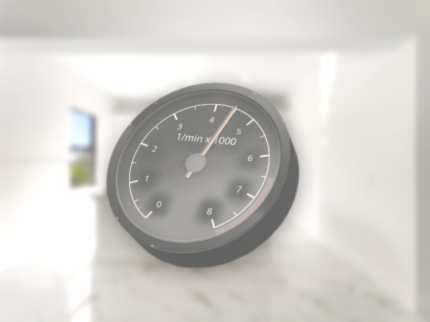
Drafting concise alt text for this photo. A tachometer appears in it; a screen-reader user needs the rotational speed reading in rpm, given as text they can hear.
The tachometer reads 4500 rpm
